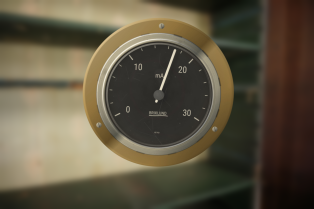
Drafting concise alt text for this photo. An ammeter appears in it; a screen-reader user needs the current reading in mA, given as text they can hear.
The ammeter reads 17 mA
